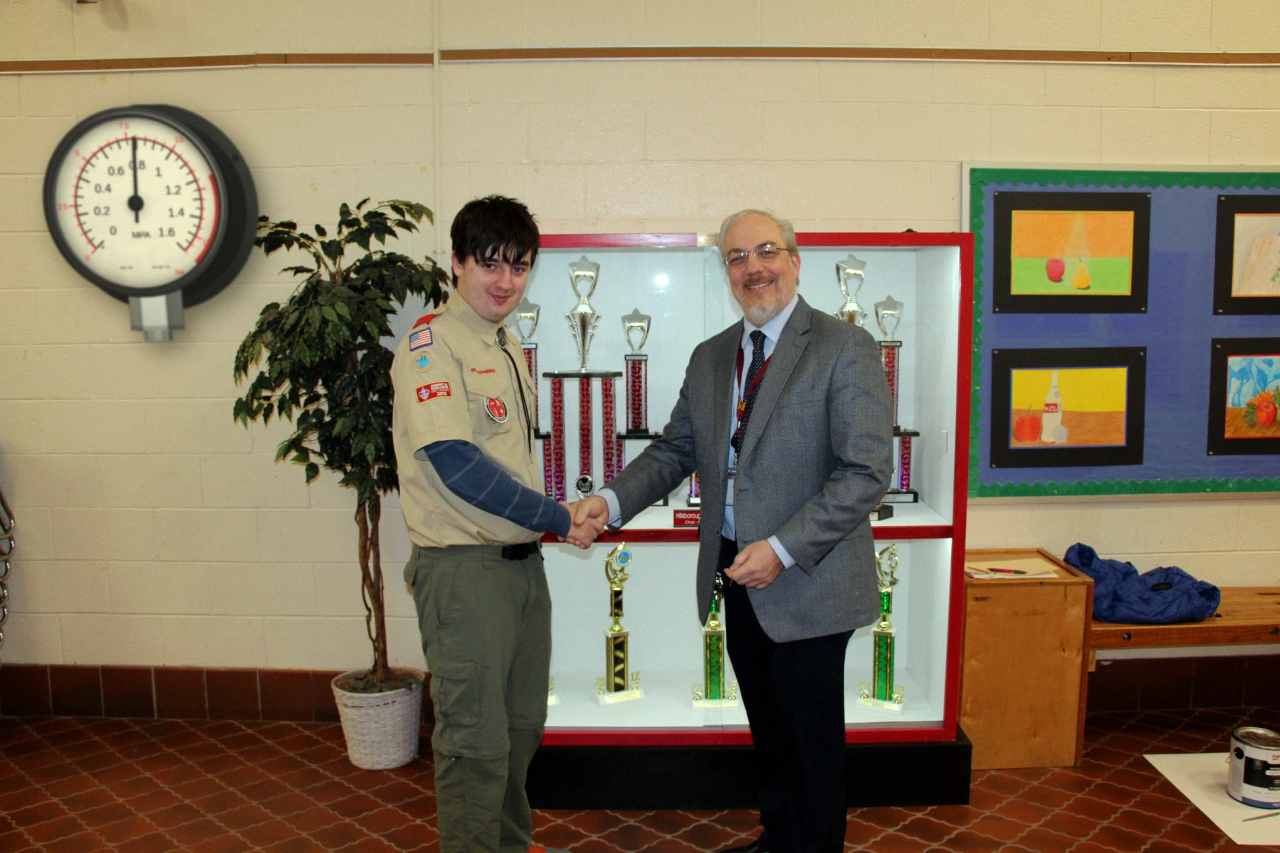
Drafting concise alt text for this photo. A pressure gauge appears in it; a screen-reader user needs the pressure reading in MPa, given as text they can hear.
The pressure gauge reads 0.8 MPa
